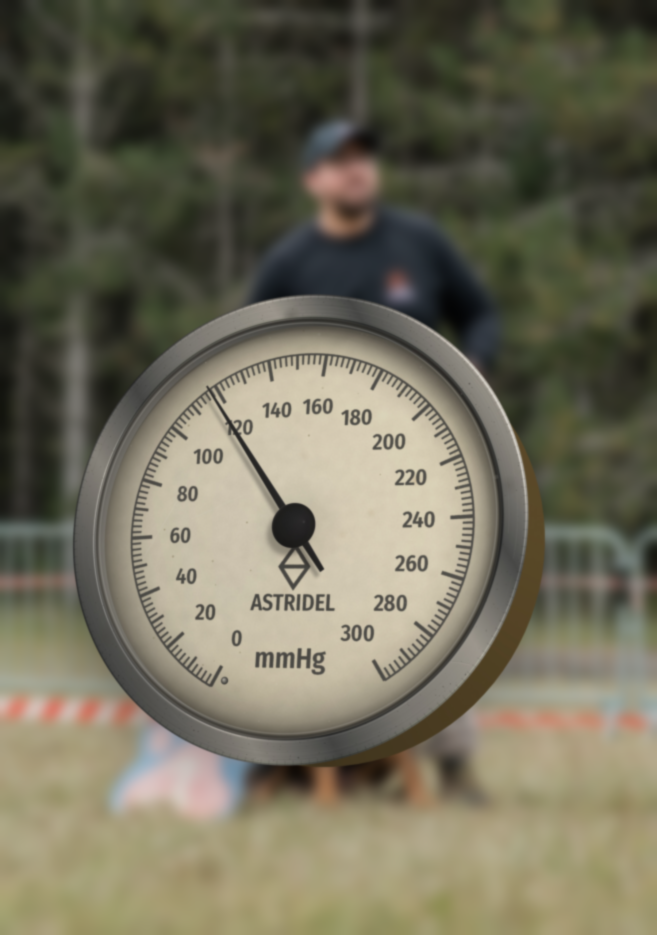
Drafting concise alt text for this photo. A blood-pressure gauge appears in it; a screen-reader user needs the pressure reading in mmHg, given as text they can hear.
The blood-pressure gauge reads 118 mmHg
